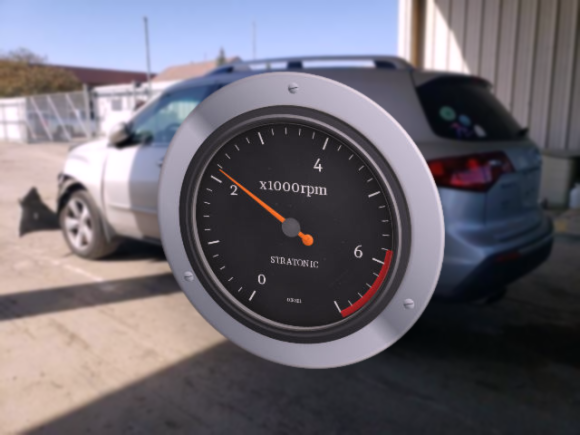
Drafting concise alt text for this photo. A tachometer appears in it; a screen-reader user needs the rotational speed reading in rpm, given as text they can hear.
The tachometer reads 2200 rpm
